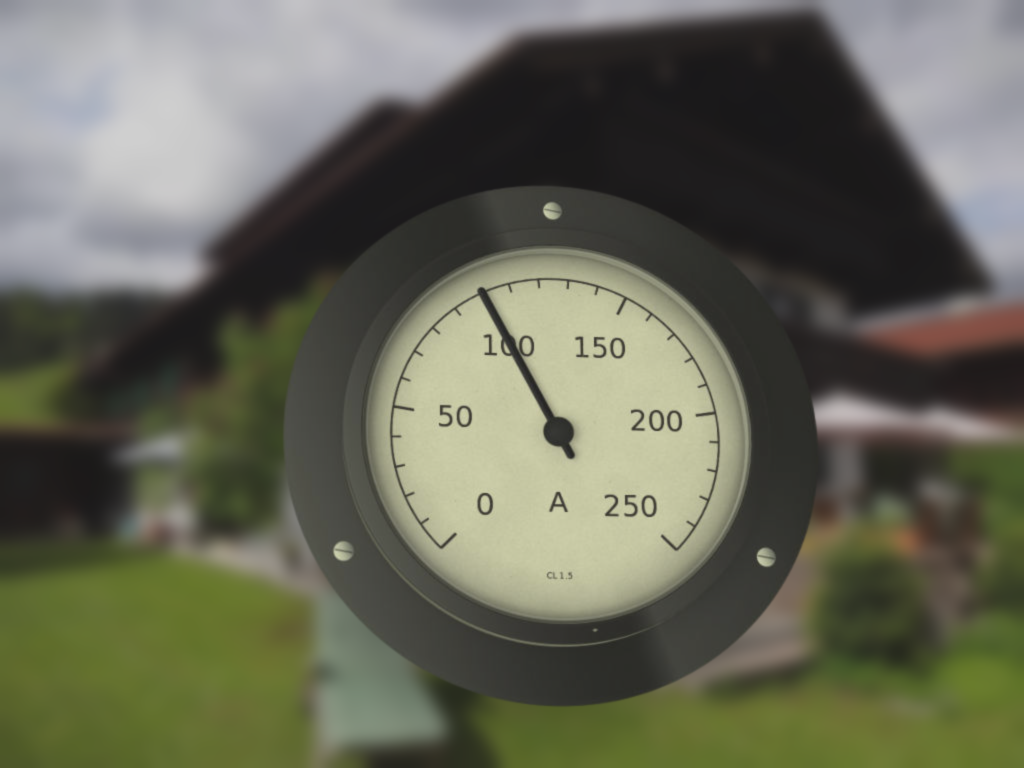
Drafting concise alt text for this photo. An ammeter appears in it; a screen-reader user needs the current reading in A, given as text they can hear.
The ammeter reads 100 A
